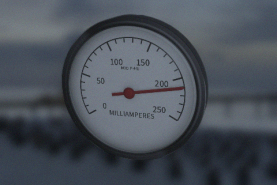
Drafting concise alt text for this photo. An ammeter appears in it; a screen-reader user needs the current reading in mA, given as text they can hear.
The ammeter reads 210 mA
